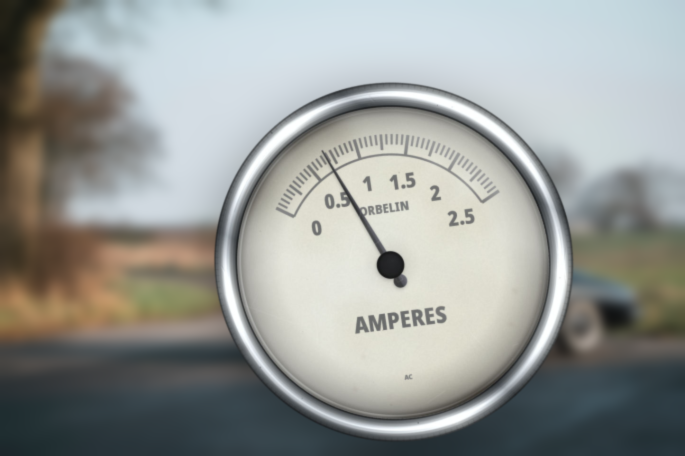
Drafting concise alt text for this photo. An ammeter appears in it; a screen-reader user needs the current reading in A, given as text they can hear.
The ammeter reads 0.7 A
